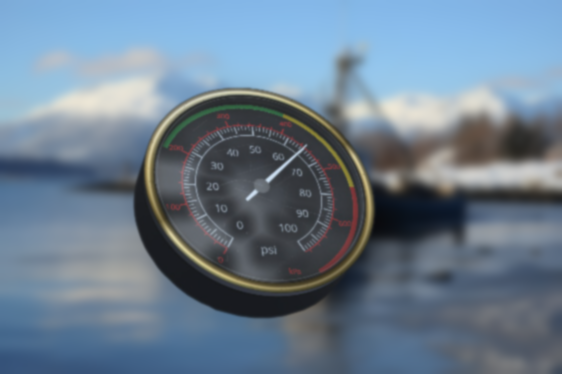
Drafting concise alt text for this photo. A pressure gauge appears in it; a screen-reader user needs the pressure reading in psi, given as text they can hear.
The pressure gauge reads 65 psi
